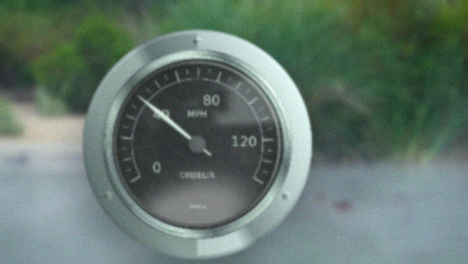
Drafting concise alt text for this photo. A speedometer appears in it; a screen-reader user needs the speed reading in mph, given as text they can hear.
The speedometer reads 40 mph
